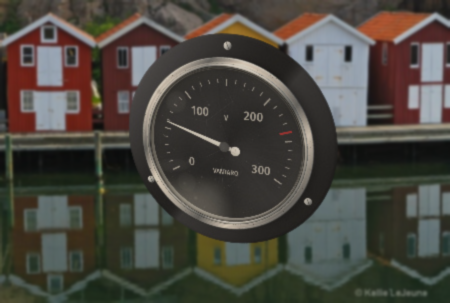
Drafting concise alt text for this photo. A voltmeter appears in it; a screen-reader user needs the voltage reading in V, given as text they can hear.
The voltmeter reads 60 V
